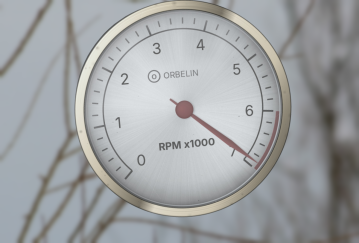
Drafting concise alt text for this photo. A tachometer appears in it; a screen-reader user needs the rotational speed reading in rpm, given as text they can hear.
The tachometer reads 6900 rpm
